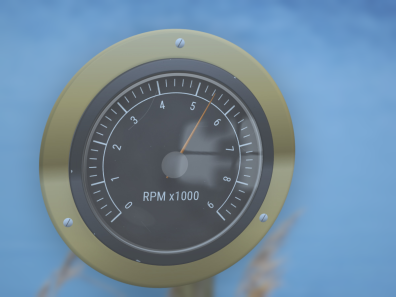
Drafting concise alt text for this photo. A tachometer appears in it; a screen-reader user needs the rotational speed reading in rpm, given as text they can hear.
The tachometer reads 5400 rpm
